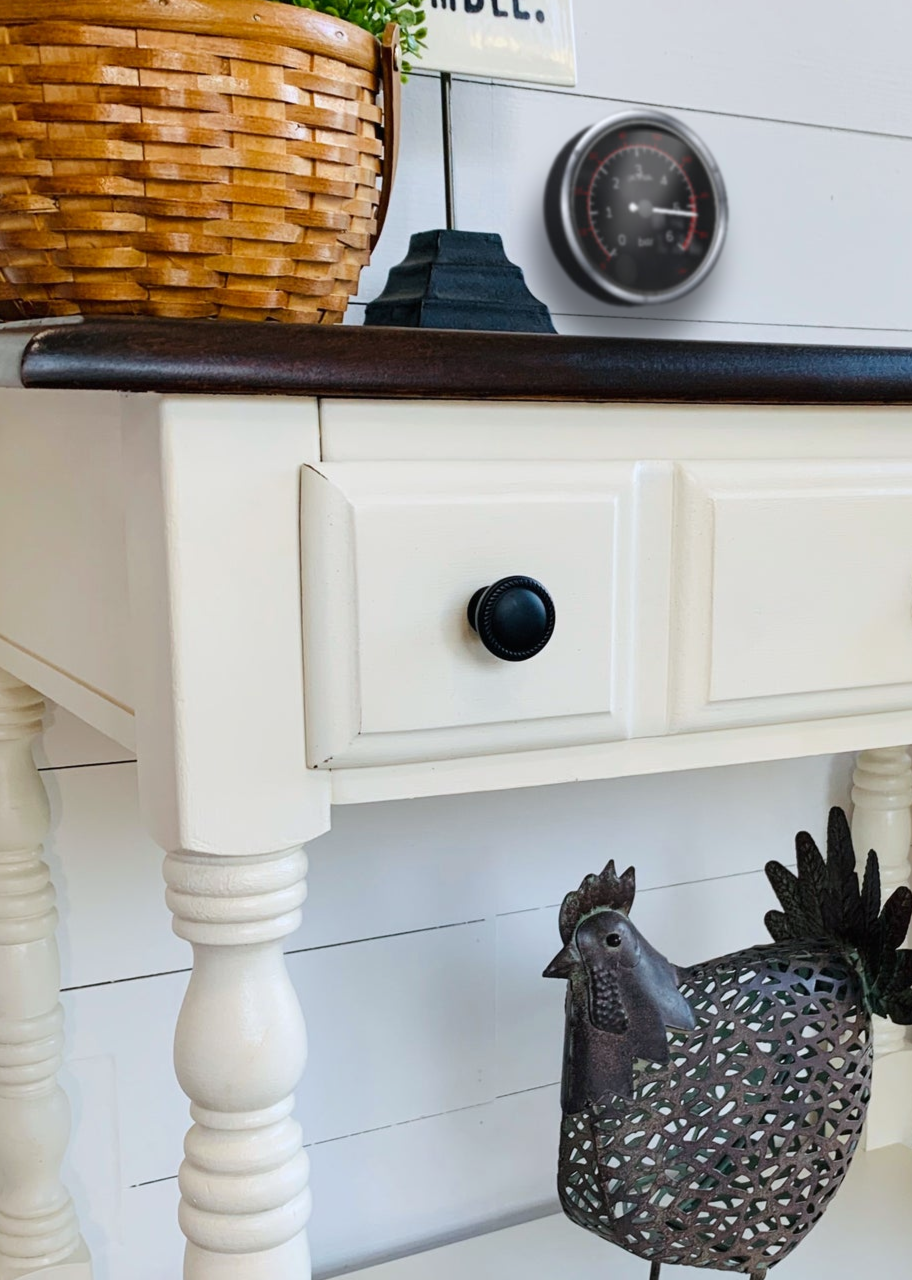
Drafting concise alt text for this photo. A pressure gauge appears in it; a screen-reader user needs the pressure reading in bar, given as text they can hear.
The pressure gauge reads 5.2 bar
